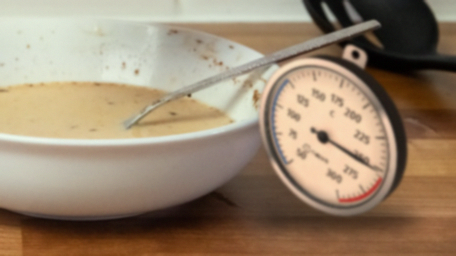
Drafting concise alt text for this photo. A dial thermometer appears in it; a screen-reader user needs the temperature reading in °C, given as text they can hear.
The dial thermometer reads 250 °C
